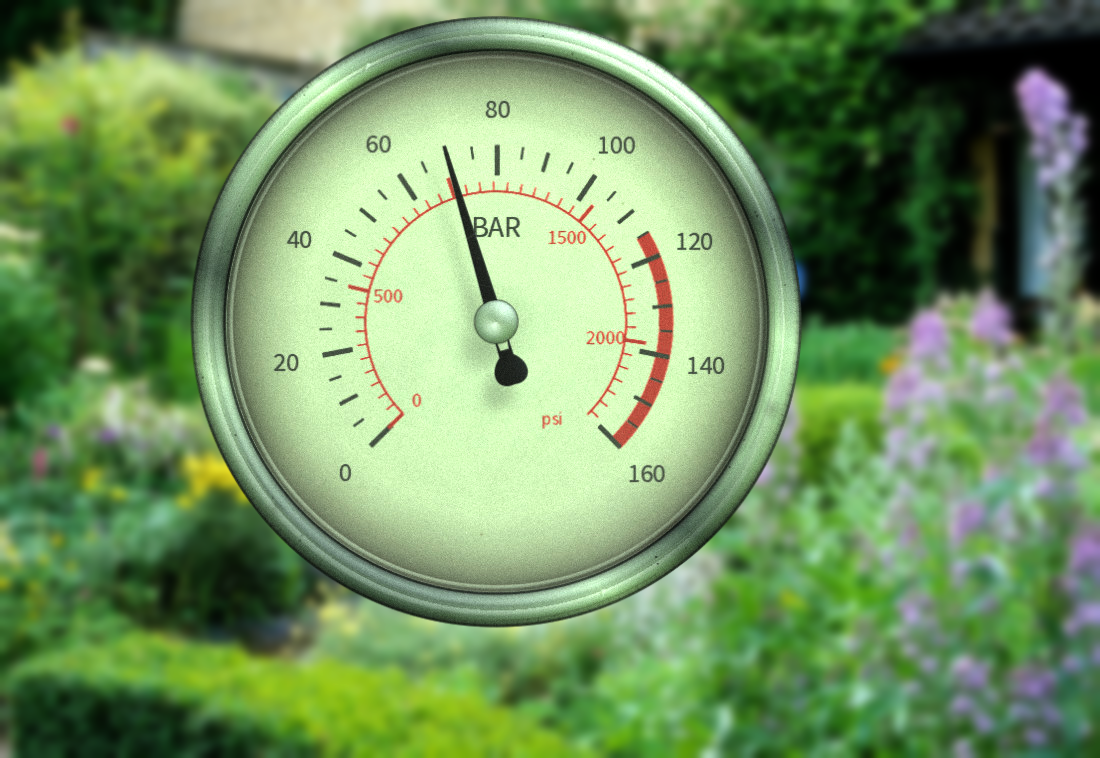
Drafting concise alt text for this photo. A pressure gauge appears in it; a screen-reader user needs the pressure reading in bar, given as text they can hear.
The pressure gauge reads 70 bar
